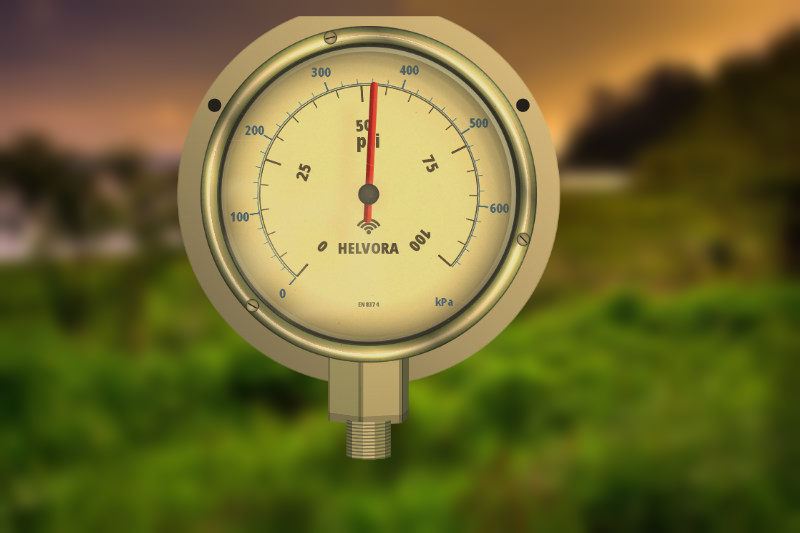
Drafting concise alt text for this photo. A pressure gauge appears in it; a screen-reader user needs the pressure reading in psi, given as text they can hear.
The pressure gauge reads 52.5 psi
